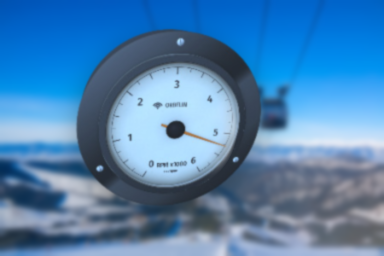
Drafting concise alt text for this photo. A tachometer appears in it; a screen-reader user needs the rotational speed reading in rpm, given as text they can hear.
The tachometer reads 5250 rpm
